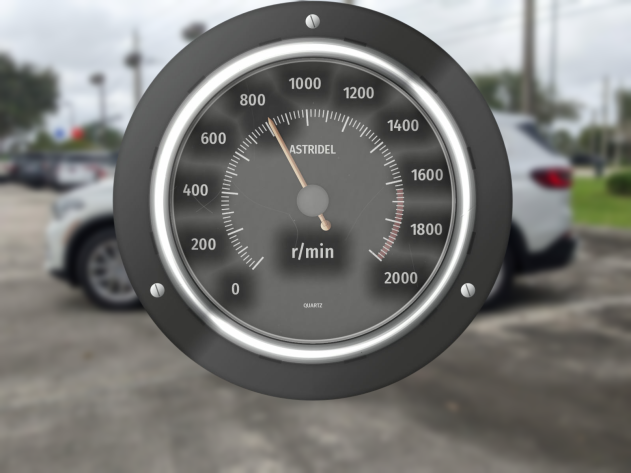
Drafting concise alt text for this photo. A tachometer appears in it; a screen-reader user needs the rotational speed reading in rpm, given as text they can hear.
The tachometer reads 820 rpm
